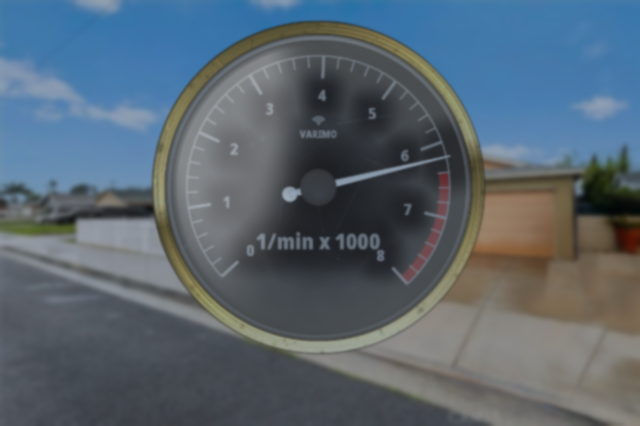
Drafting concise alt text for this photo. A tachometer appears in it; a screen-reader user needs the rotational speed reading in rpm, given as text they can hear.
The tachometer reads 6200 rpm
